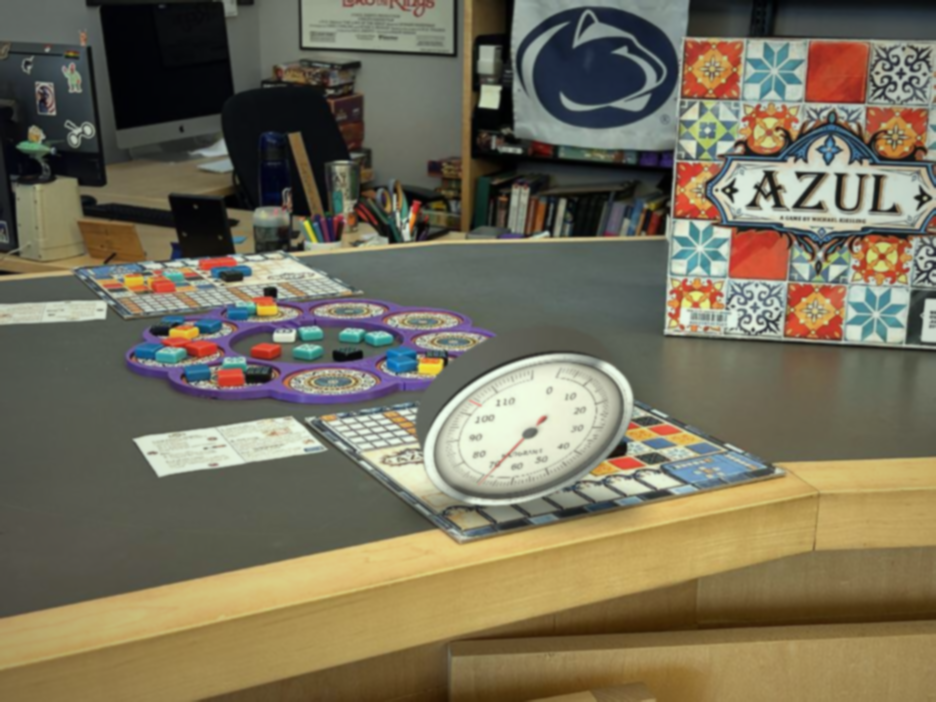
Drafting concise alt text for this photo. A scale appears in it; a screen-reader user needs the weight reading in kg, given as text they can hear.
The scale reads 70 kg
